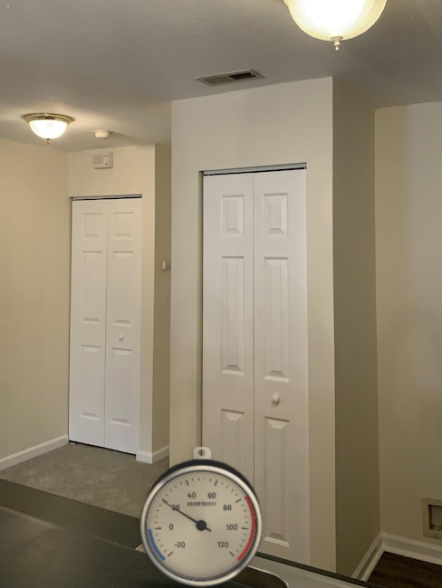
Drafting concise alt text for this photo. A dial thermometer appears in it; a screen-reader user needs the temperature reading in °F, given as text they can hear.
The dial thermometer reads 20 °F
